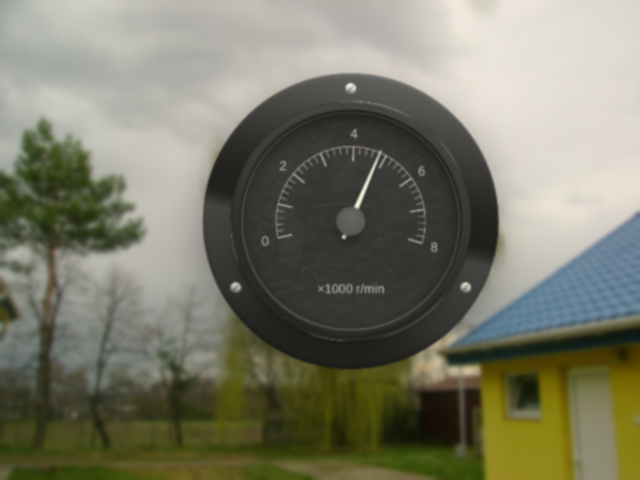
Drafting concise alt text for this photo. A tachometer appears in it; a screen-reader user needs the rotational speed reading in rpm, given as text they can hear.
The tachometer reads 4800 rpm
